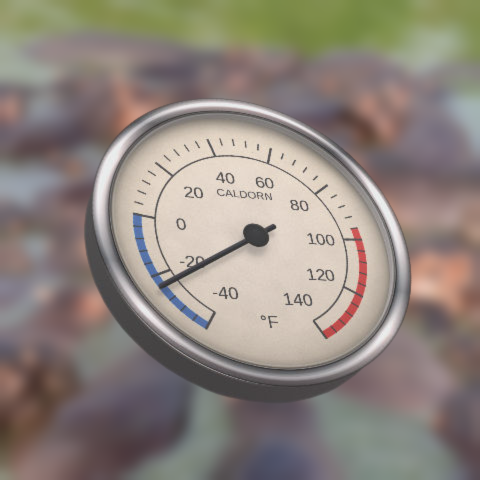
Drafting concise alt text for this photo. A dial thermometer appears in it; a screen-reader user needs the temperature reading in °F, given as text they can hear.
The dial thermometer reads -24 °F
